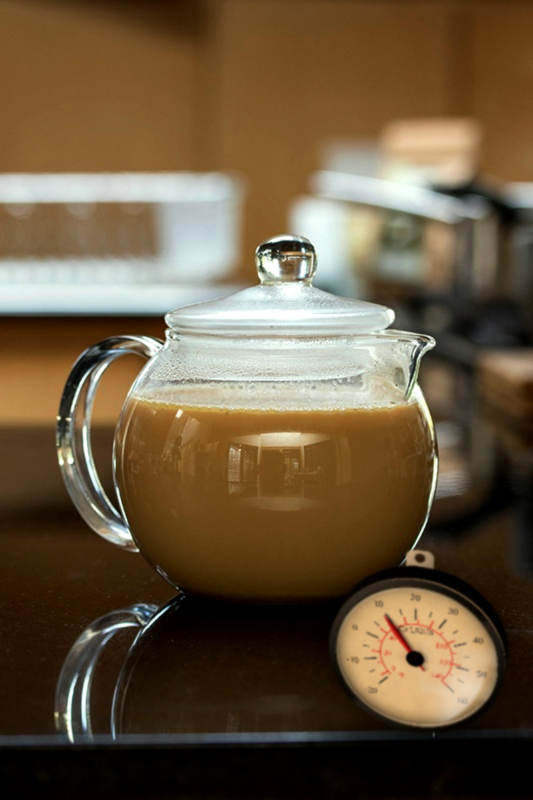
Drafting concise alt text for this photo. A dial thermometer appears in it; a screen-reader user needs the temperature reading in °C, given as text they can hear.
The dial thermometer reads 10 °C
